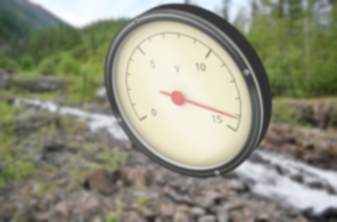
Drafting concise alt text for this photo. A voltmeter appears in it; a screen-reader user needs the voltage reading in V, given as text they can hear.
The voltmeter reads 14 V
